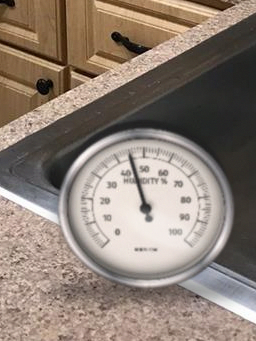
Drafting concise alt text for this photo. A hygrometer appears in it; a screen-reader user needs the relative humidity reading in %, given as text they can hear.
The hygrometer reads 45 %
